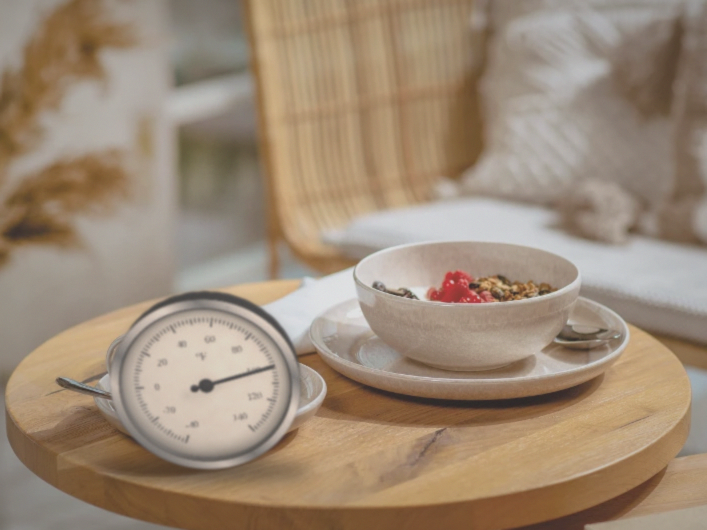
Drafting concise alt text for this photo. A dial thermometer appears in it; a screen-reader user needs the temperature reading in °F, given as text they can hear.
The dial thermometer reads 100 °F
